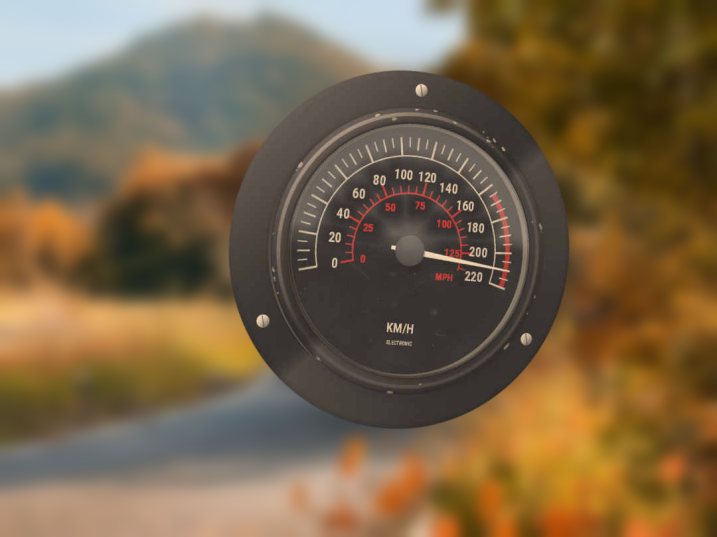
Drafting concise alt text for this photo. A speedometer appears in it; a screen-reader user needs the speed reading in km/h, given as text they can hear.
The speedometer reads 210 km/h
